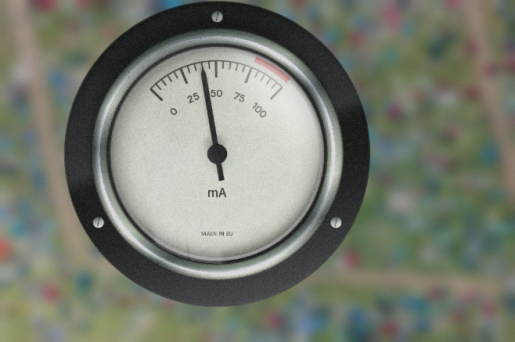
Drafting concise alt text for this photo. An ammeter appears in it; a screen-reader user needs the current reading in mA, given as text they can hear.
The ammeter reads 40 mA
